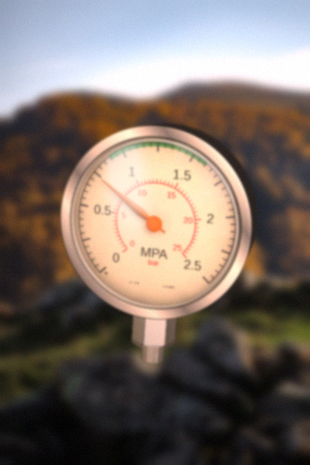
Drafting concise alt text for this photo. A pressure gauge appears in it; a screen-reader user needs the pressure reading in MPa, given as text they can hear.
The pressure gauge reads 0.75 MPa
